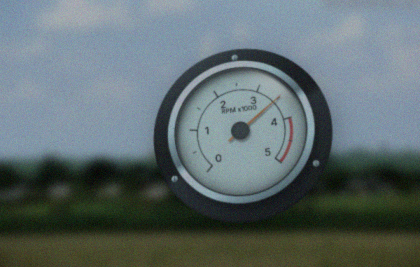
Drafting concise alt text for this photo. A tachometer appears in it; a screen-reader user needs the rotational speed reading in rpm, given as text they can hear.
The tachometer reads 3500 rpm
